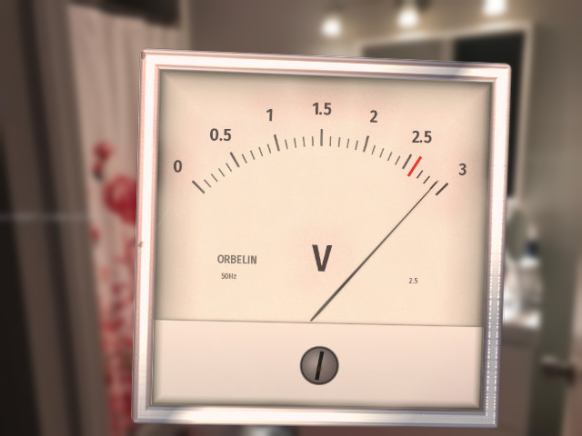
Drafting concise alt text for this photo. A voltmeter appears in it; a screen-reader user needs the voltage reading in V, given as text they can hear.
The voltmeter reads 2.9 V
